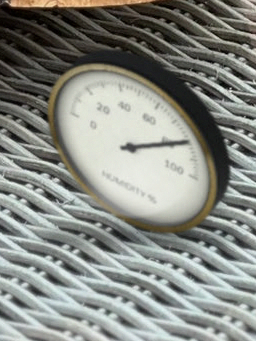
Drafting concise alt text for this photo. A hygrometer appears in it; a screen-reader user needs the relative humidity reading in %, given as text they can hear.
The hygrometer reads 80 %
